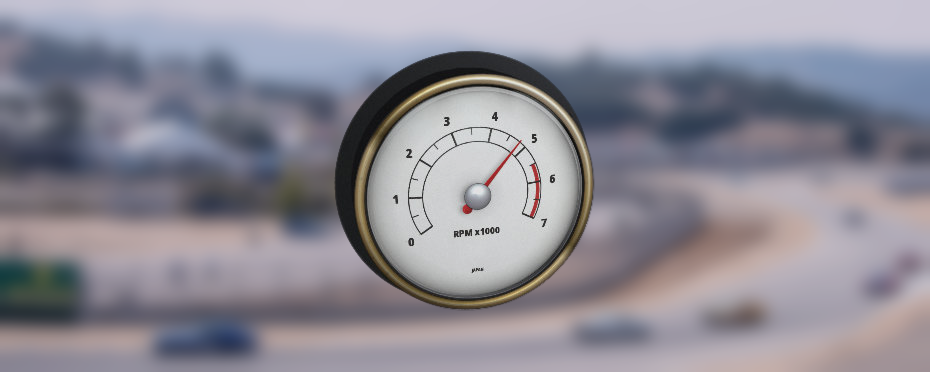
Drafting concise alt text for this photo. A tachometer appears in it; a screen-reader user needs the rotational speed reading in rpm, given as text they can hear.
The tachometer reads 4750 rpm
